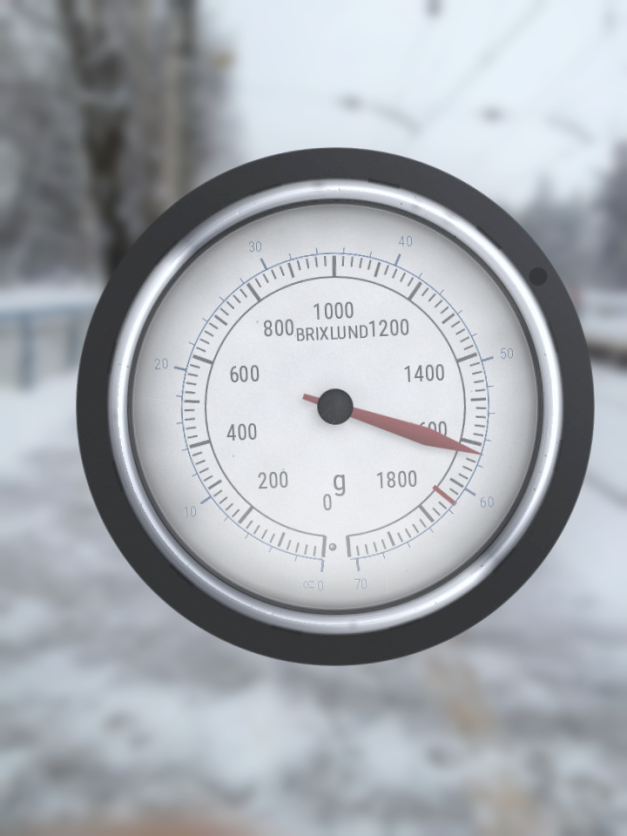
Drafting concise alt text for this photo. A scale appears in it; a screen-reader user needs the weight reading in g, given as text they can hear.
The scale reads 1620 g
